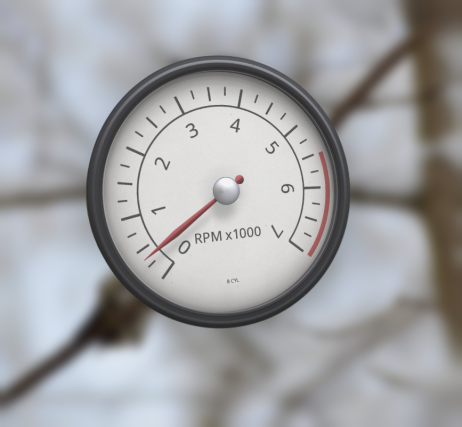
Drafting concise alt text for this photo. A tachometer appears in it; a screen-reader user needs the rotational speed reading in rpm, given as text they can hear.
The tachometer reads 375 rpm
